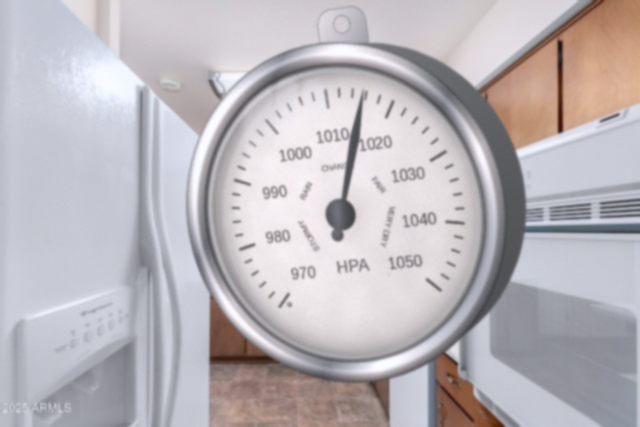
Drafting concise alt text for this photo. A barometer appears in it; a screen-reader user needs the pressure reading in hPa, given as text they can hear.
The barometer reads 1016 hPa
